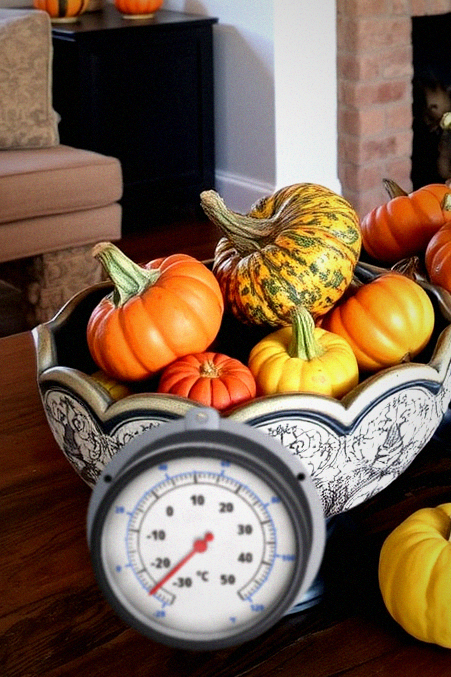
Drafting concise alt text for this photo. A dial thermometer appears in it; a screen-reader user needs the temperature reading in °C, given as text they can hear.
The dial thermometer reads -25 °C
